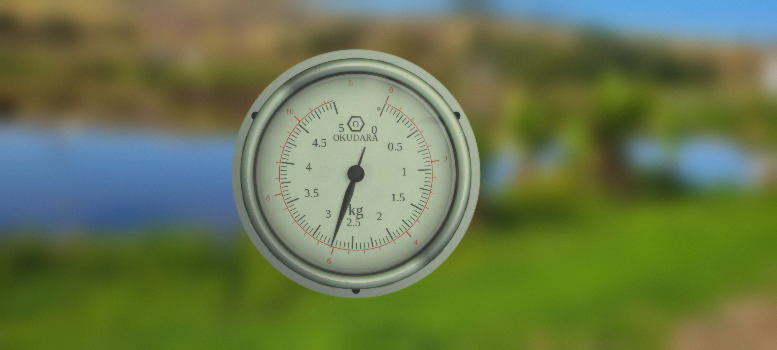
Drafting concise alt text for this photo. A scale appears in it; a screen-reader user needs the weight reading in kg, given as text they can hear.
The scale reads 2.75 kg
